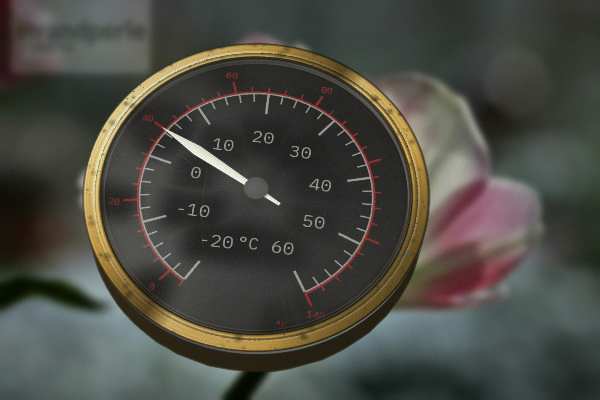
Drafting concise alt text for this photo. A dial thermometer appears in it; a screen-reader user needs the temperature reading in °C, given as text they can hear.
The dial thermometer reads 4 °C
